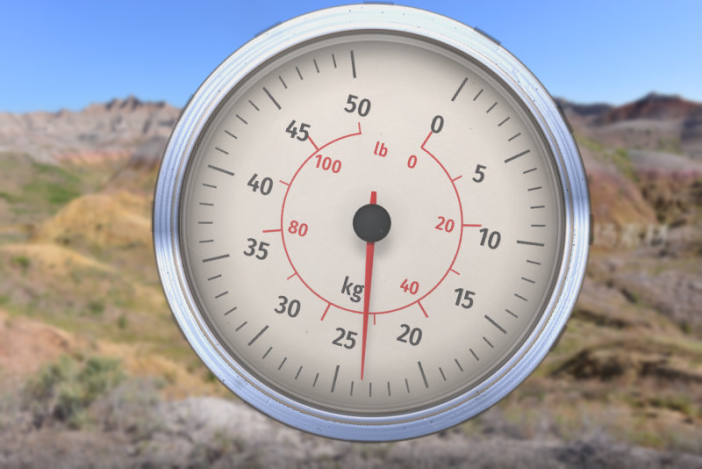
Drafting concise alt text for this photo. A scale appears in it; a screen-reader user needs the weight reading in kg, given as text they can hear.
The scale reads 23.5 kg
